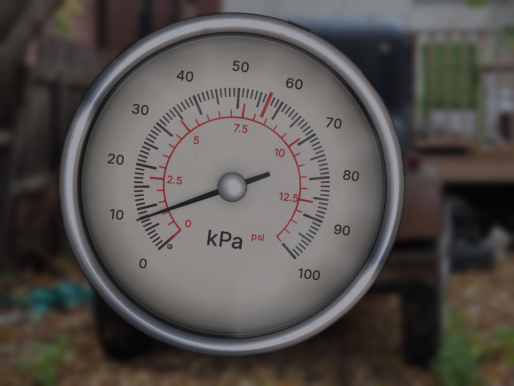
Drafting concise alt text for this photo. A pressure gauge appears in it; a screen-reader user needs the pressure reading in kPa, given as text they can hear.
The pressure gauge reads 8 kPa
